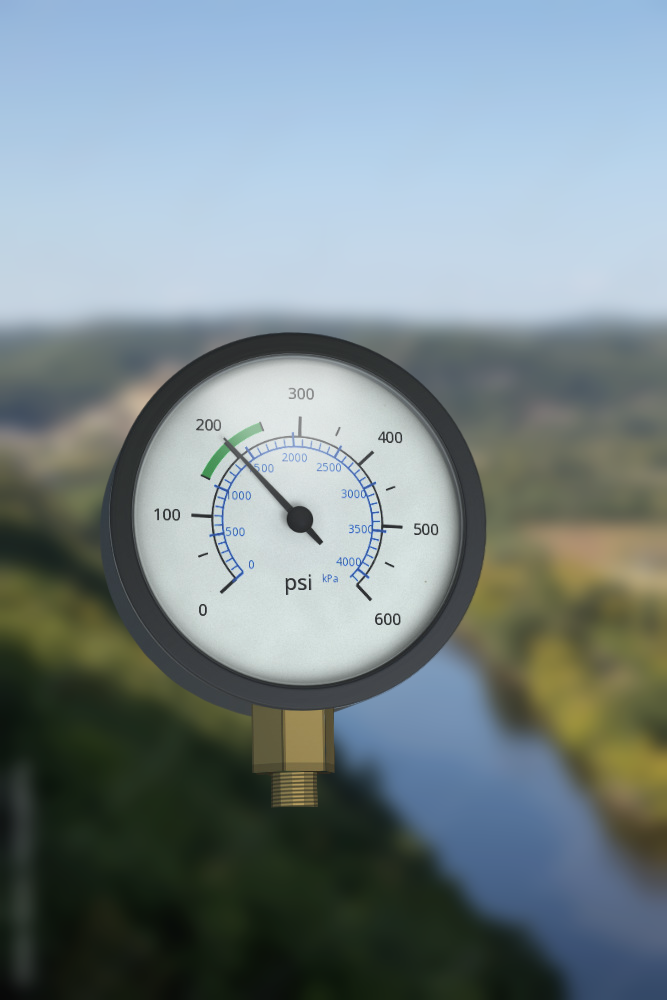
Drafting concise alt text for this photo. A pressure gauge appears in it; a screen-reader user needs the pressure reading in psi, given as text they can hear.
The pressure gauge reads 200 psi
